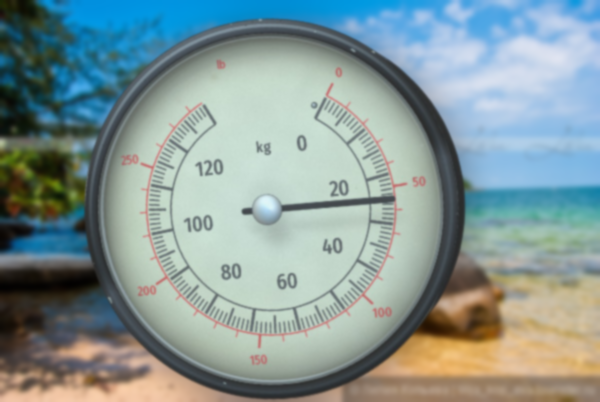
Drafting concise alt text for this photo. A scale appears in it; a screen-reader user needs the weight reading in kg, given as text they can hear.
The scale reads 25 kg
